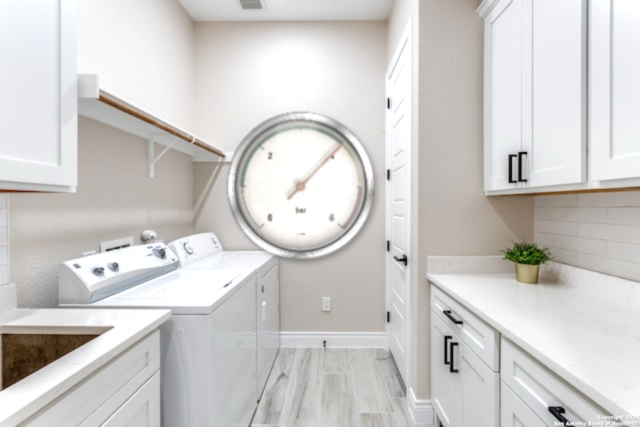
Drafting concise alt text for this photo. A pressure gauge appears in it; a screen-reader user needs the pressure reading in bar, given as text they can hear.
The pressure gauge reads 4 bar
